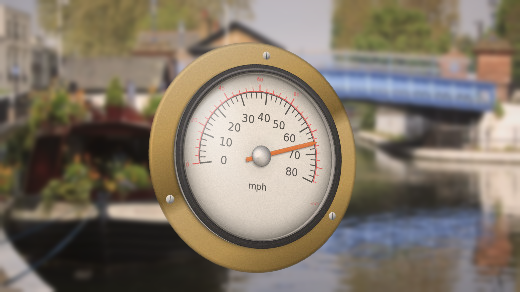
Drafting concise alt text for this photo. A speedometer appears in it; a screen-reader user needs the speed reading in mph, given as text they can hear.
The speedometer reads 66 mph
